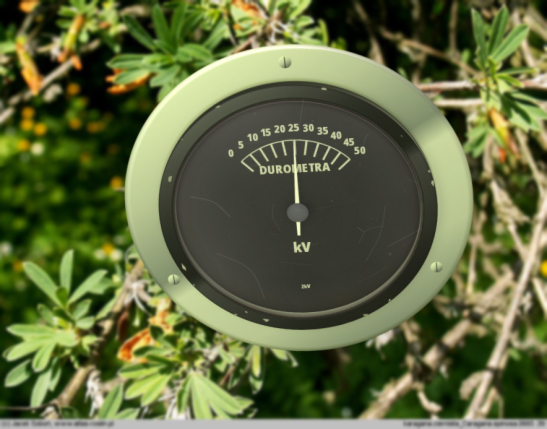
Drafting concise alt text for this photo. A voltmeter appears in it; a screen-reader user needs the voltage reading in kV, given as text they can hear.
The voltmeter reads 25 kV
